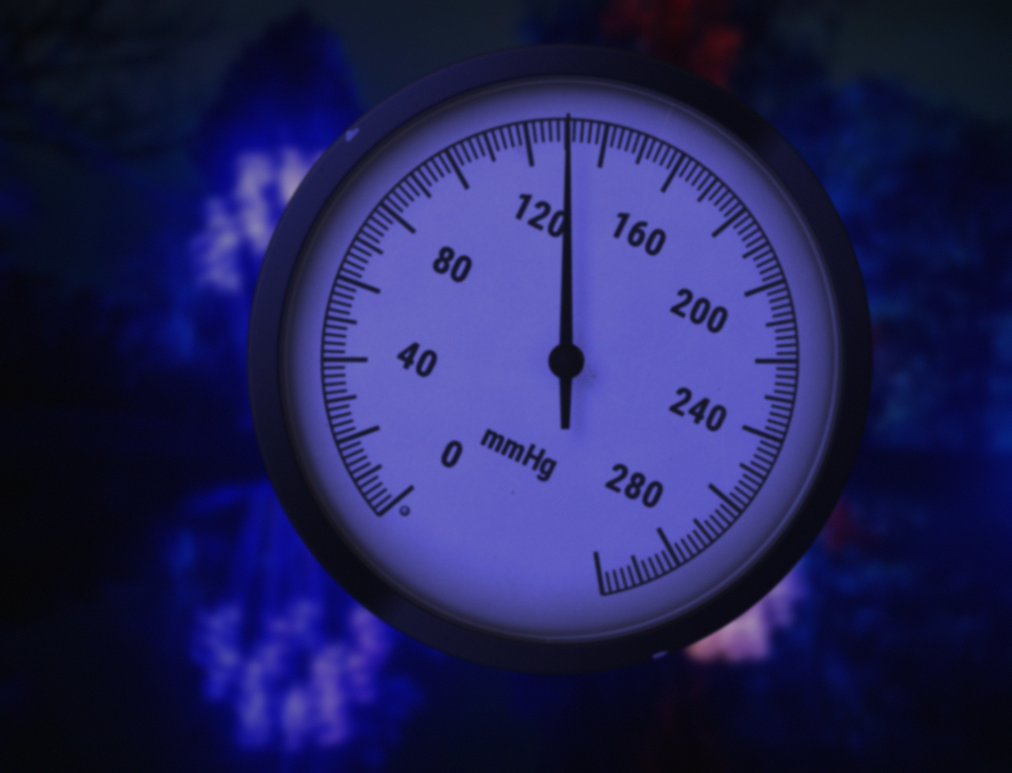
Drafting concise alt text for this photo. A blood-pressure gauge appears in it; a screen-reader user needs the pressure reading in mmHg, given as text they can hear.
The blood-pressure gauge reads 130 mmHg
